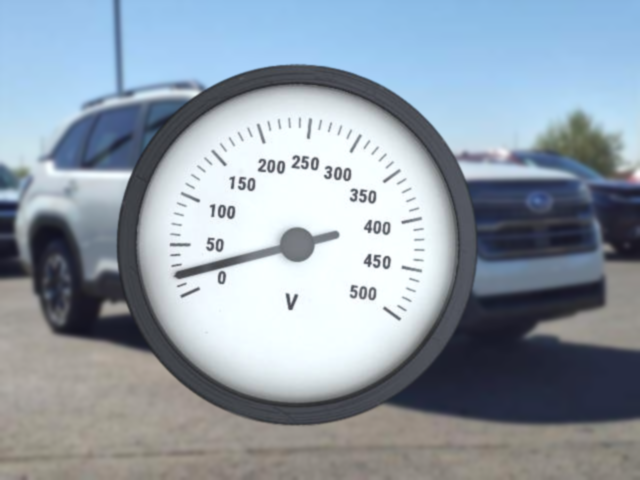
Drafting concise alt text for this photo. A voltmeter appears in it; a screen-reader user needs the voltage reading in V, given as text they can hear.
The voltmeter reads 20 V
